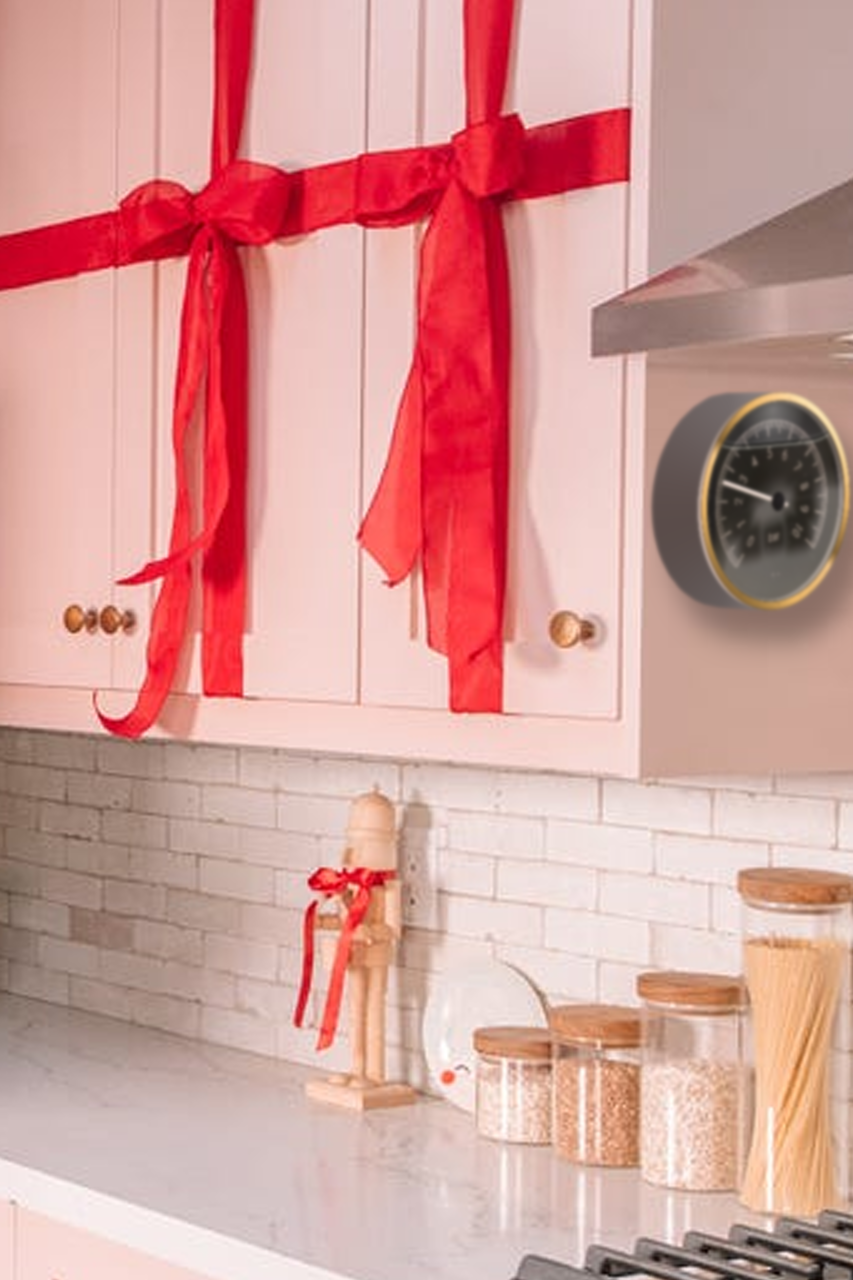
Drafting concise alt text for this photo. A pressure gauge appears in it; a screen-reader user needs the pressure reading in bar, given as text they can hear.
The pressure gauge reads 2.5 bar
